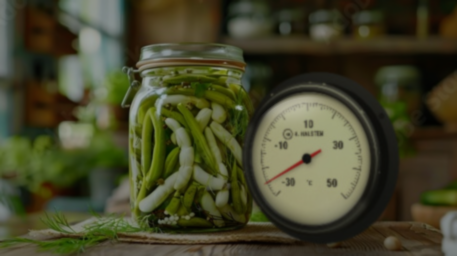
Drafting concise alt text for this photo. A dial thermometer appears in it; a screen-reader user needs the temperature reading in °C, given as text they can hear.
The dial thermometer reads -25 °C
